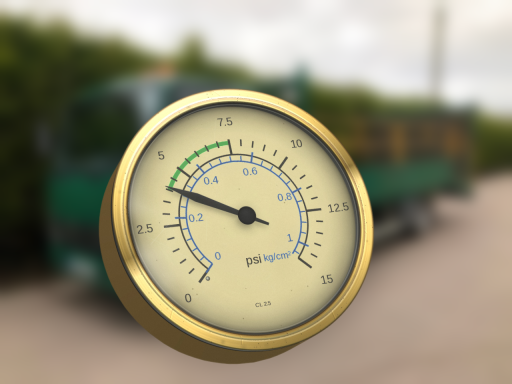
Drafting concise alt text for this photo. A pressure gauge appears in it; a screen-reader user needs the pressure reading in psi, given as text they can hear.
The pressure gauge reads 4 psi
